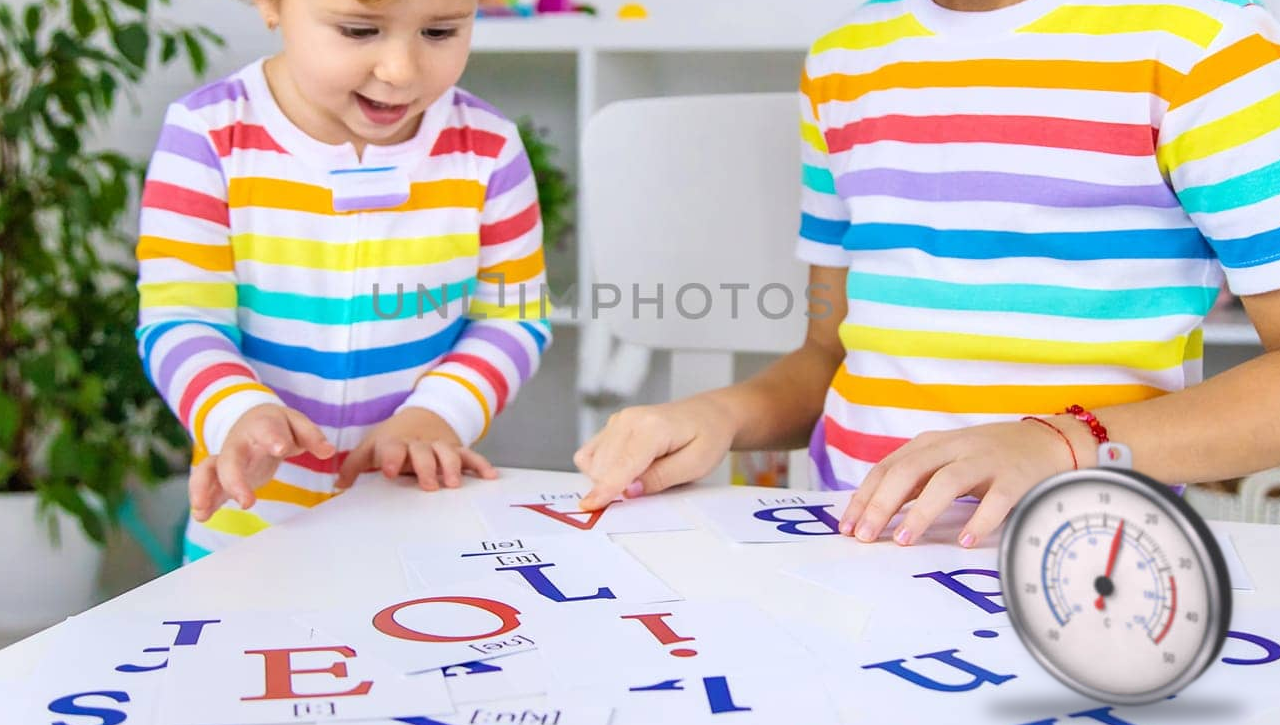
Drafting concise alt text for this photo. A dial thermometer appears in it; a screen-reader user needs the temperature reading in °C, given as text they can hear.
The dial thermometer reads 15 °C
